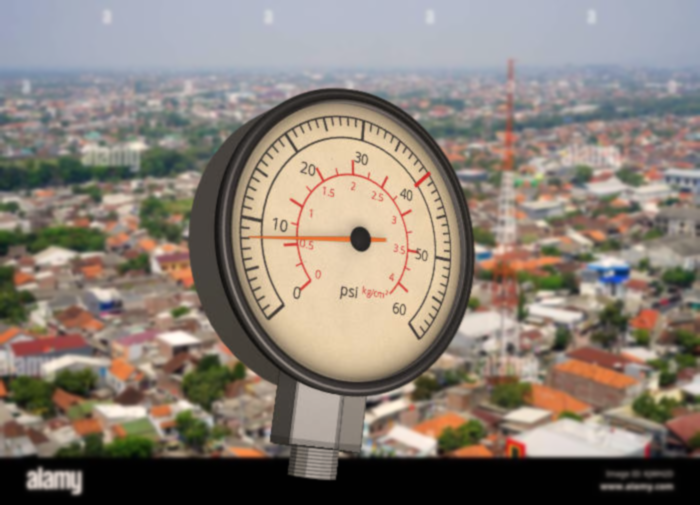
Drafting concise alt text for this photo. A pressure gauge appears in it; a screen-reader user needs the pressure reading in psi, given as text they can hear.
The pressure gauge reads 8 psi
